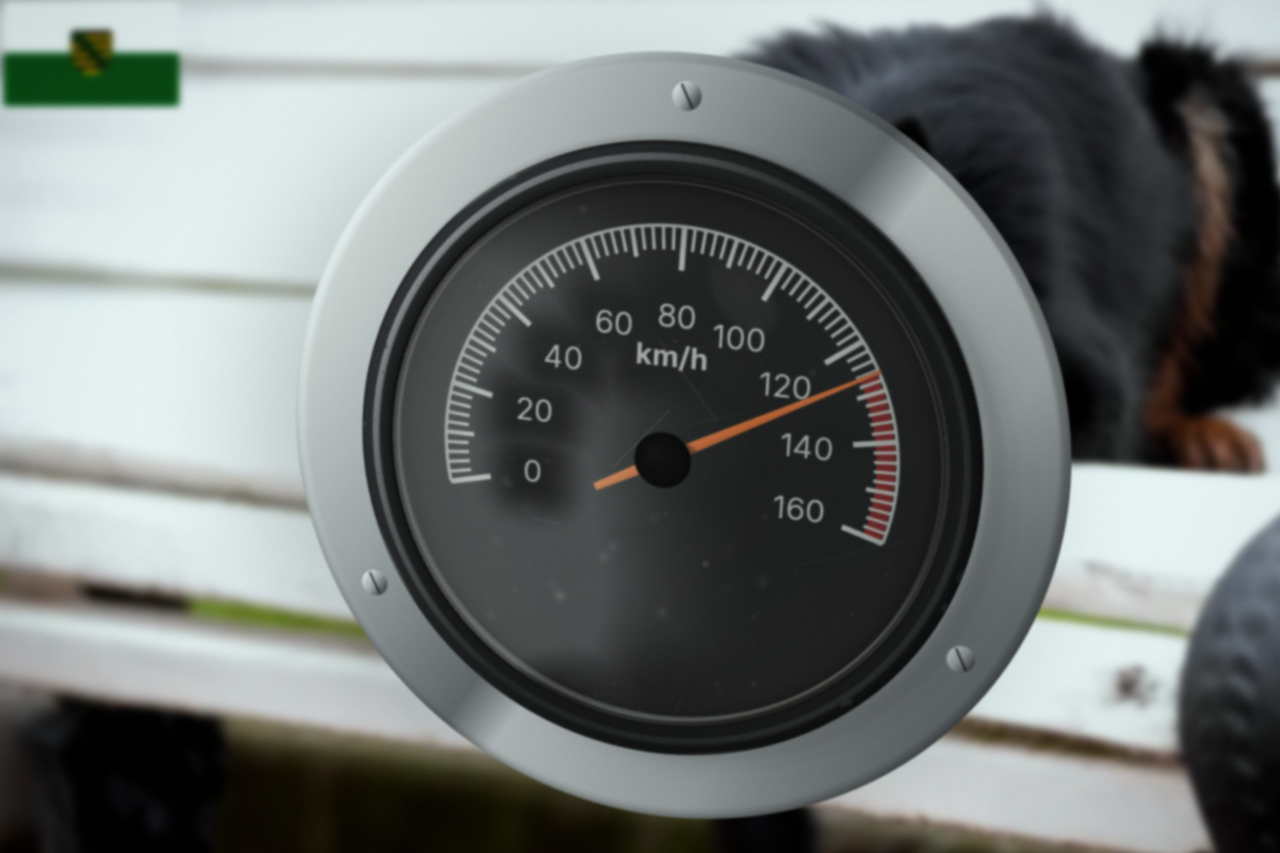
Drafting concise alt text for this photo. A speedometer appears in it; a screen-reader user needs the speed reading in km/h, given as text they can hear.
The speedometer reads 126 km/h
